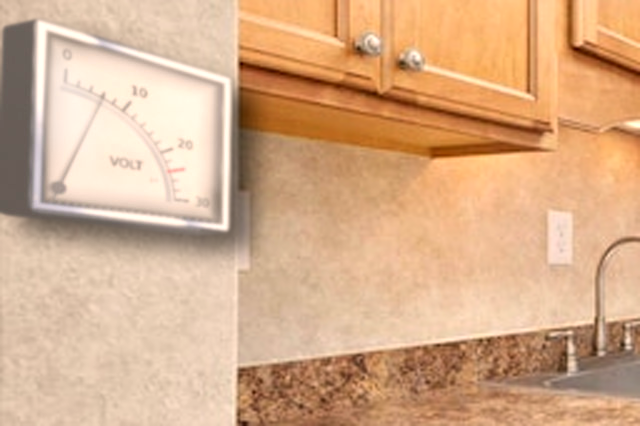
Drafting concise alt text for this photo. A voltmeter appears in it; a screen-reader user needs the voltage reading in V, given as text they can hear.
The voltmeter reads 6 V
